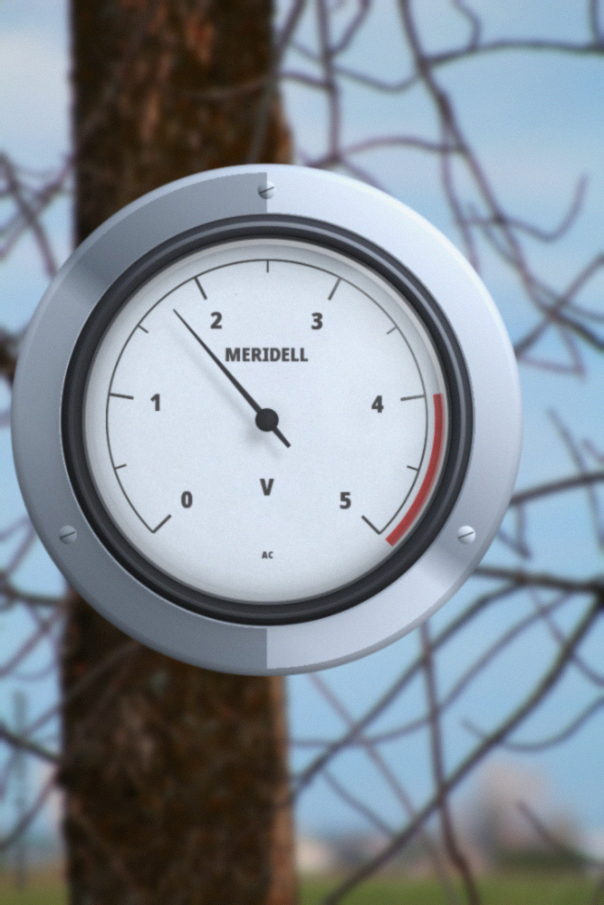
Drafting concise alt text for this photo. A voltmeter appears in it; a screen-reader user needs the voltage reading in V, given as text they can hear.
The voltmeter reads 1.75 V
